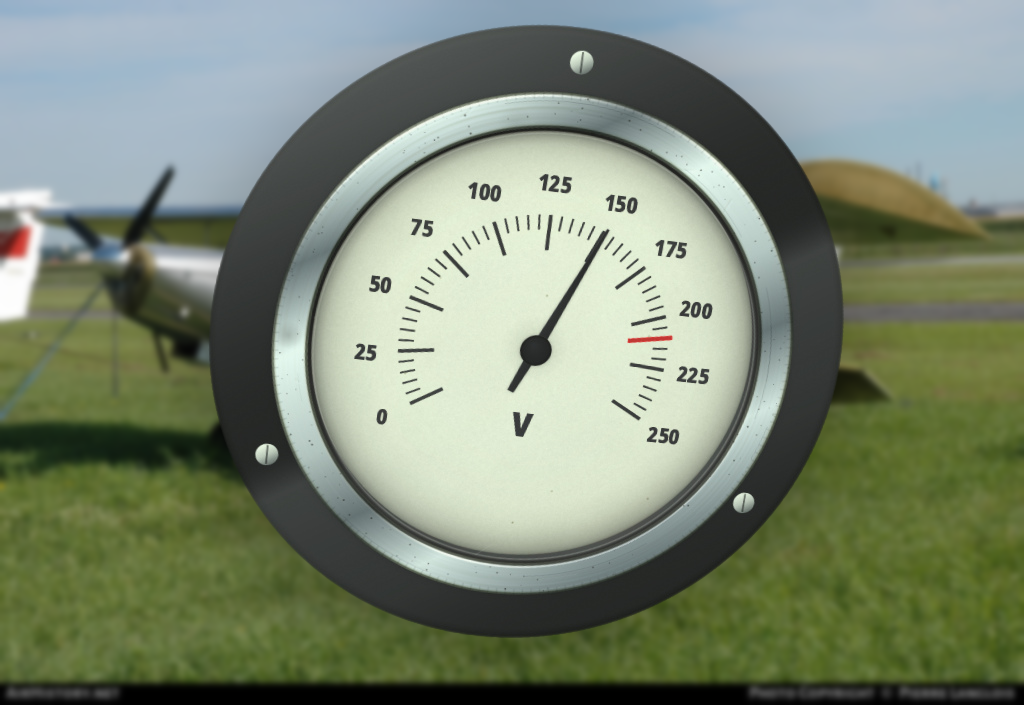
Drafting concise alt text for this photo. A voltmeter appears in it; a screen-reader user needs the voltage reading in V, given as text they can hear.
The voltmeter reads 150 V
